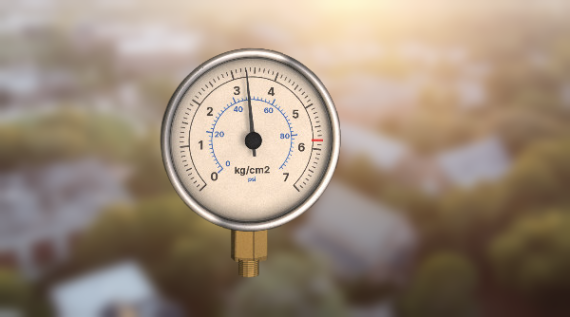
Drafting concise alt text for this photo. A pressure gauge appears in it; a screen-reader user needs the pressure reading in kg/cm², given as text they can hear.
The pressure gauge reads 3.3 kg/cm²
